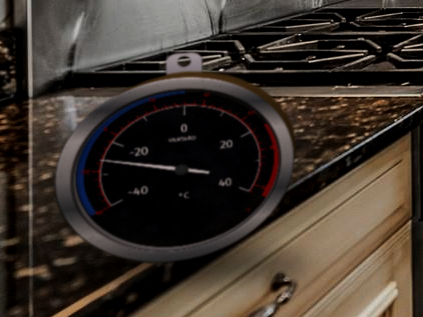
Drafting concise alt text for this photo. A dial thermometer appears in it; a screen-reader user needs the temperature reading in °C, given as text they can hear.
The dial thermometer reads -25 °C
